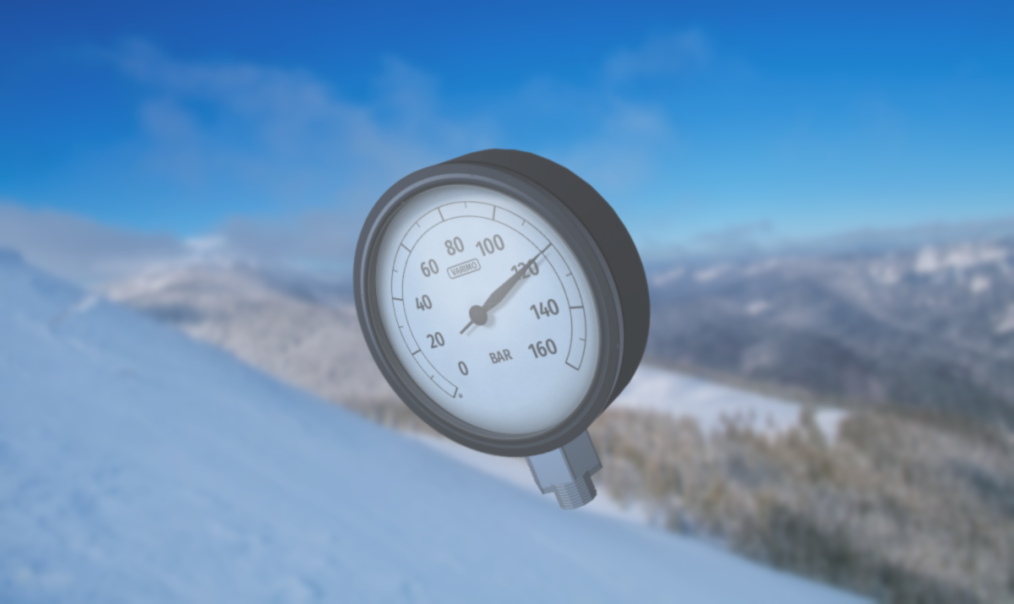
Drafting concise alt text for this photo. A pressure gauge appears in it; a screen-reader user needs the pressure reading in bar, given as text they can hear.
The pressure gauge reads 120 bar
